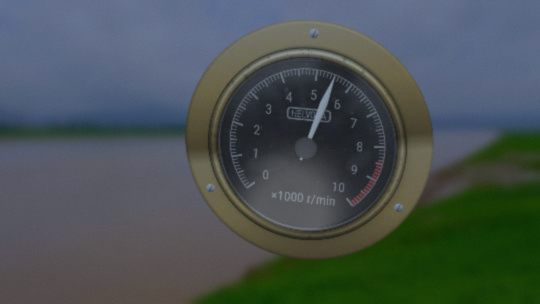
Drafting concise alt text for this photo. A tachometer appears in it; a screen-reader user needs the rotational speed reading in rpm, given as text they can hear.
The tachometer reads 5500 rpm
